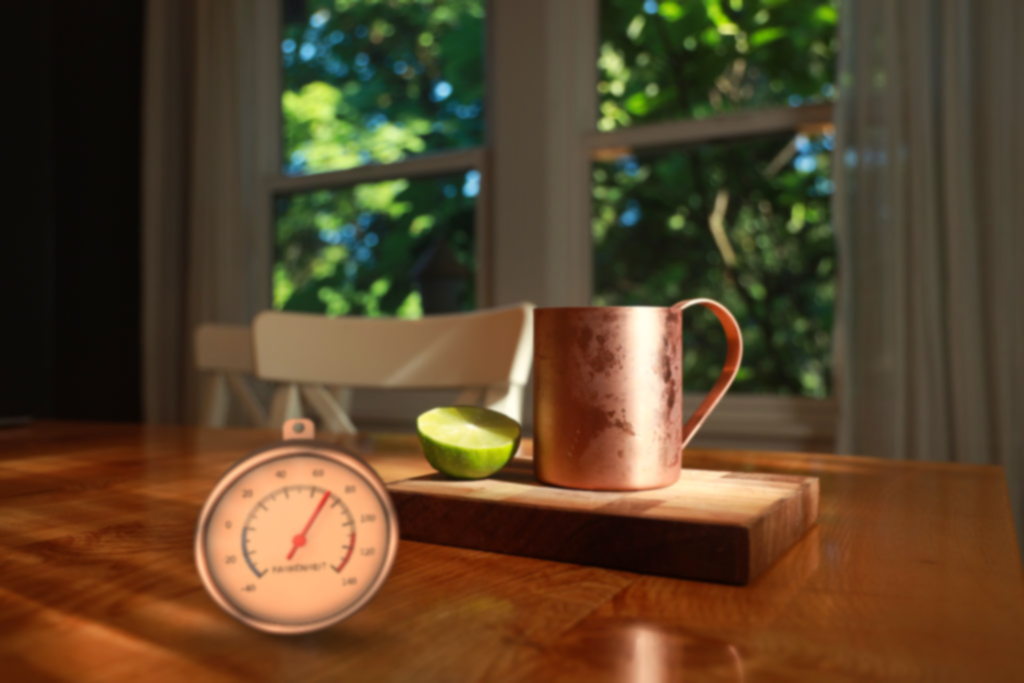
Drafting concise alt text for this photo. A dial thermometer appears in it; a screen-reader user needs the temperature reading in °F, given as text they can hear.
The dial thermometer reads 70 °F
